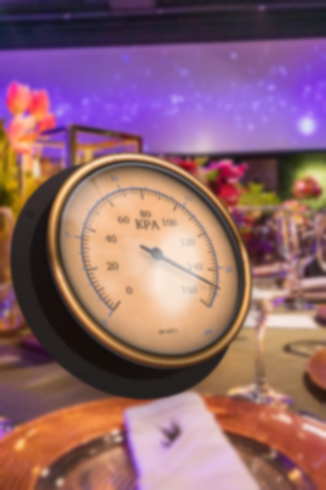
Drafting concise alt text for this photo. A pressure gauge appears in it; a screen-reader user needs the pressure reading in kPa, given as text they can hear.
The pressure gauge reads 150 kPa
